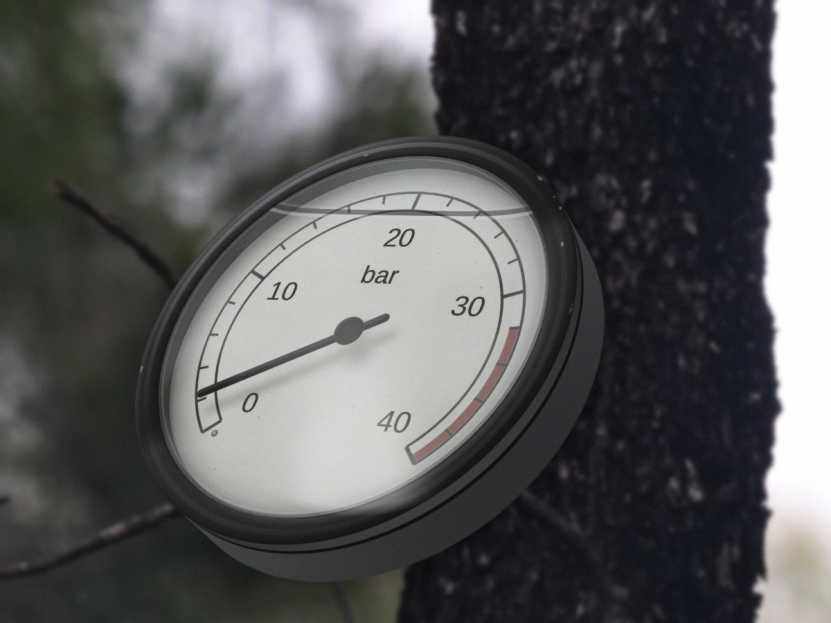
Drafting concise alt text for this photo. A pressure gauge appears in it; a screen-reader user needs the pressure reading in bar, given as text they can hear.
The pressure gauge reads 2 bar
